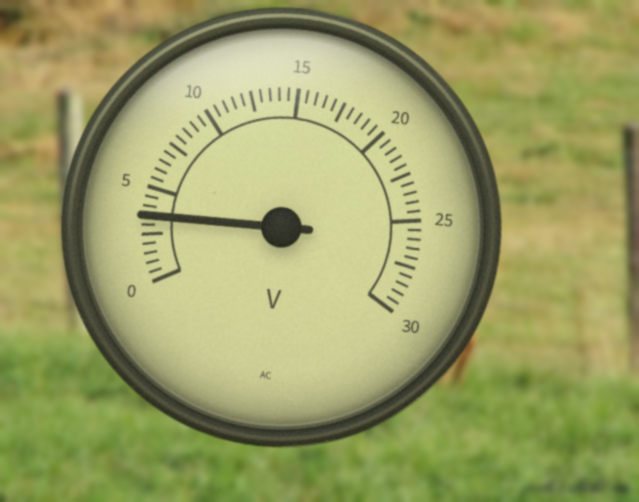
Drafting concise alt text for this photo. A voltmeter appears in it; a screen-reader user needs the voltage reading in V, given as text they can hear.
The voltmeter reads 3.5 V
